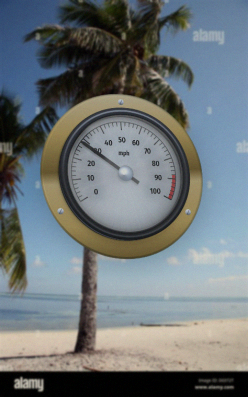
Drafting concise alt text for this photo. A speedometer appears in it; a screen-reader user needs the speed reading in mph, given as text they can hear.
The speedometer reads 28 mph
